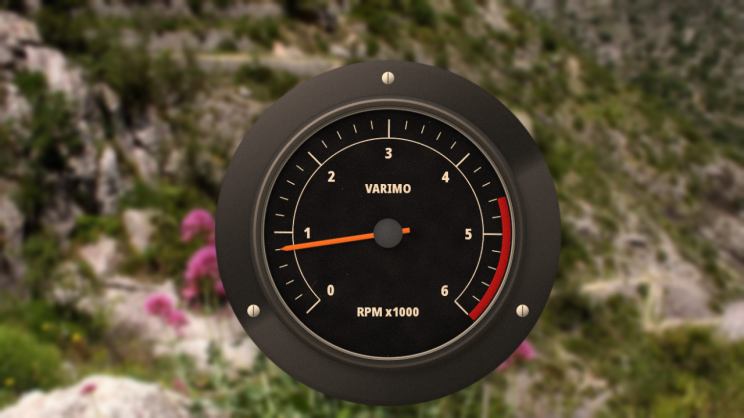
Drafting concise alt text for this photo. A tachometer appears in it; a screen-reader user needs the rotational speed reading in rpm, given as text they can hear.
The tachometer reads 800 rpm
